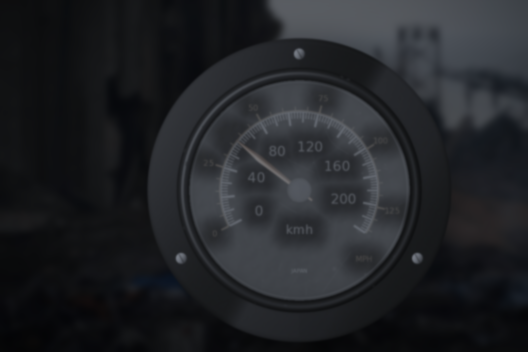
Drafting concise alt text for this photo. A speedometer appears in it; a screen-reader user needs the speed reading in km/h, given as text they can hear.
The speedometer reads 60 km/h
